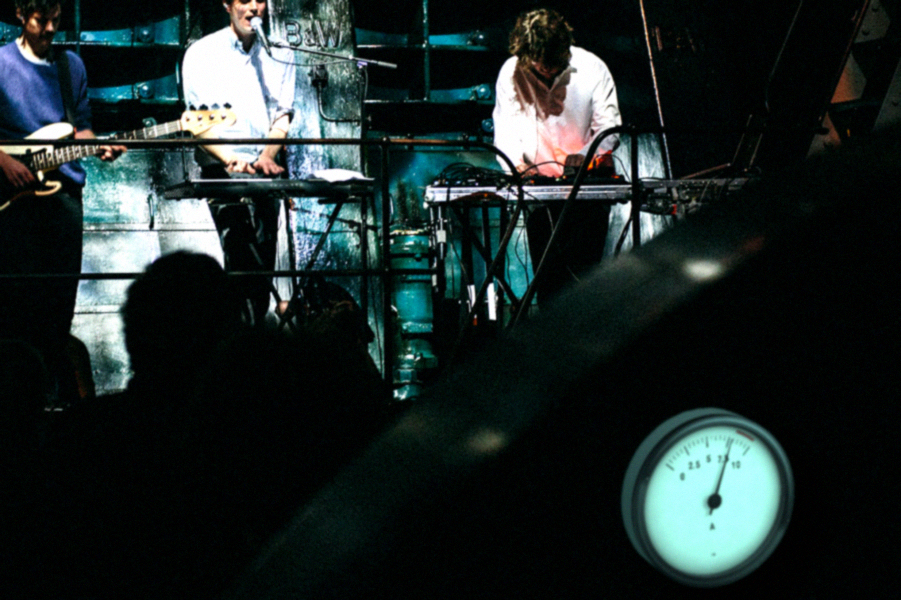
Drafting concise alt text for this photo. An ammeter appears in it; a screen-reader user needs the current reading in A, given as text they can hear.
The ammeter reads 7.5 A
